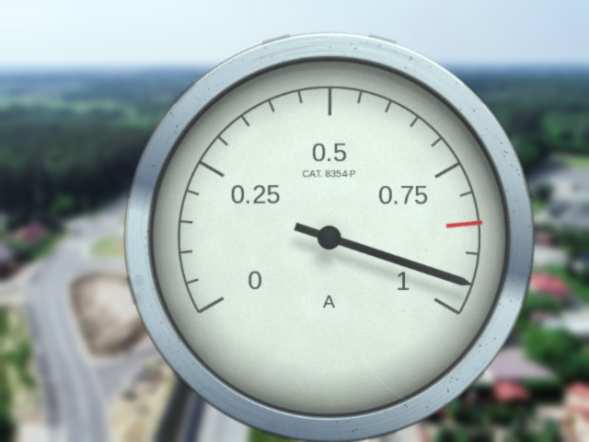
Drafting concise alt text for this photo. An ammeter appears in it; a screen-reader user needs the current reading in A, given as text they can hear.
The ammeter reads 0.95 A
